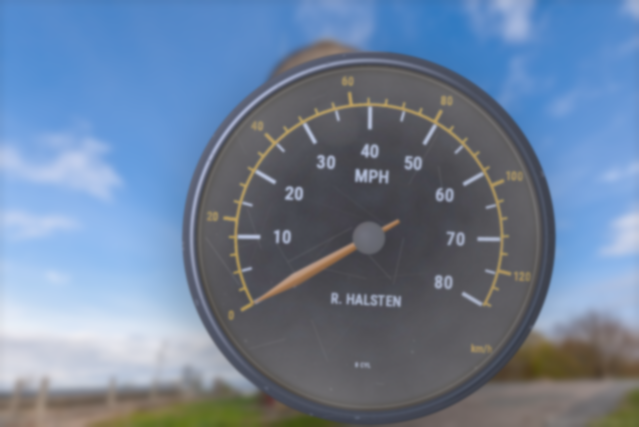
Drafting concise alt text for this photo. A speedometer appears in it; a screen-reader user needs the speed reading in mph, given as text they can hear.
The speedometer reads 0 mph
